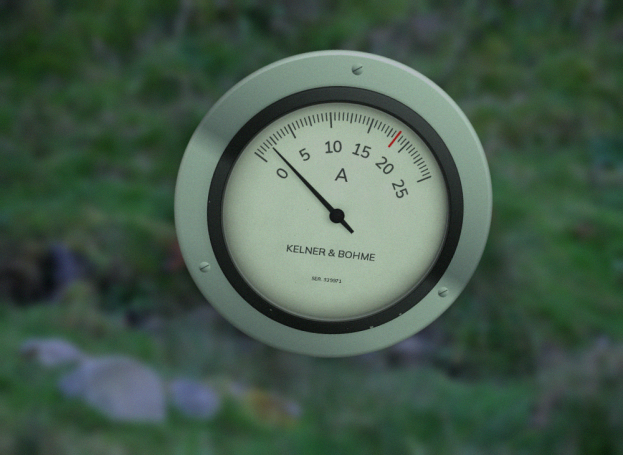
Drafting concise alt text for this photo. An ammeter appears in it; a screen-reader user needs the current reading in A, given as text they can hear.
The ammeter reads 2 A
